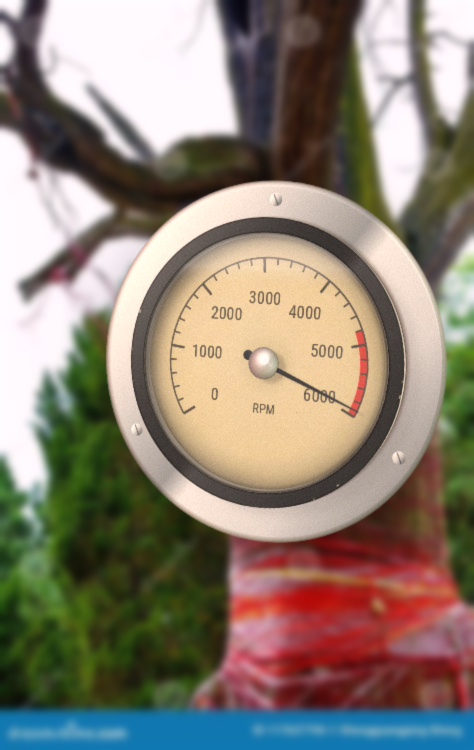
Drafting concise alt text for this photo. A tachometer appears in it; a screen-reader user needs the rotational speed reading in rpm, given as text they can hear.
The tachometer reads 5900 rpm
